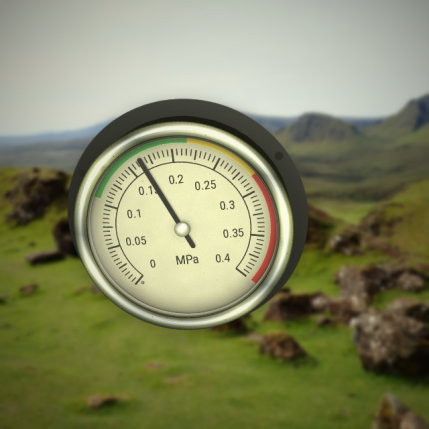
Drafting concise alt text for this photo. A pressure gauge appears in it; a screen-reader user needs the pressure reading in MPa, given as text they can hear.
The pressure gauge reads 0.165 MPa
